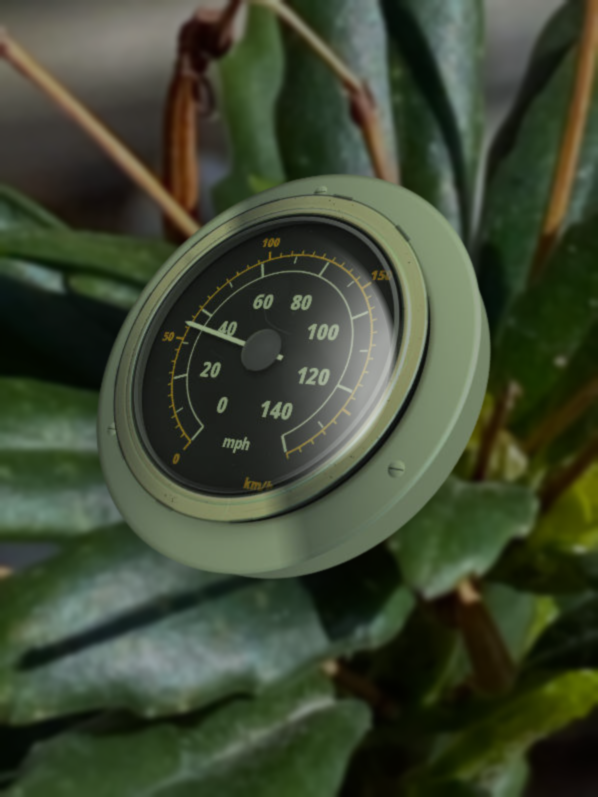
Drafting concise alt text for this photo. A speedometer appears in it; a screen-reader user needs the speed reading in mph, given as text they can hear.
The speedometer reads 35 mph
